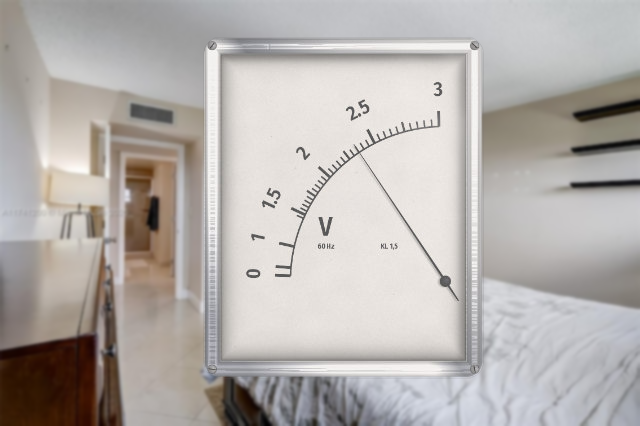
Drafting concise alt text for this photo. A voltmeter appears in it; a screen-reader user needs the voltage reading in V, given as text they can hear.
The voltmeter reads 2.35 V
